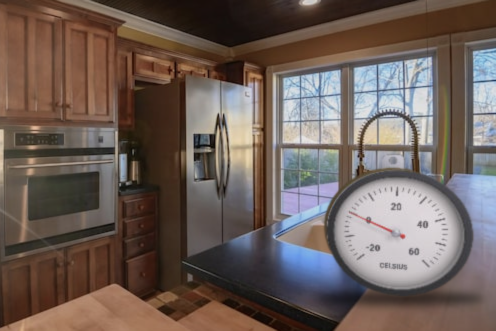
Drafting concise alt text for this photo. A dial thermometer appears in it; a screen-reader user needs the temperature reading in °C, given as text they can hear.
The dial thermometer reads 0 °C
